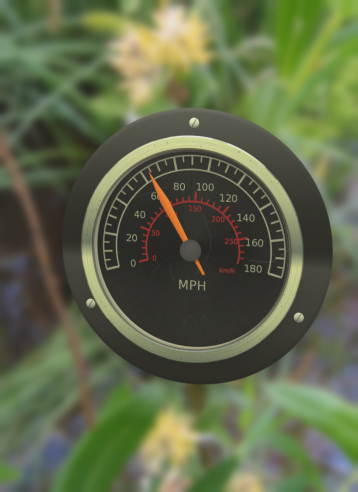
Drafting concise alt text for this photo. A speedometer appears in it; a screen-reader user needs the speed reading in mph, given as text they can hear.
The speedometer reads 65 mph
